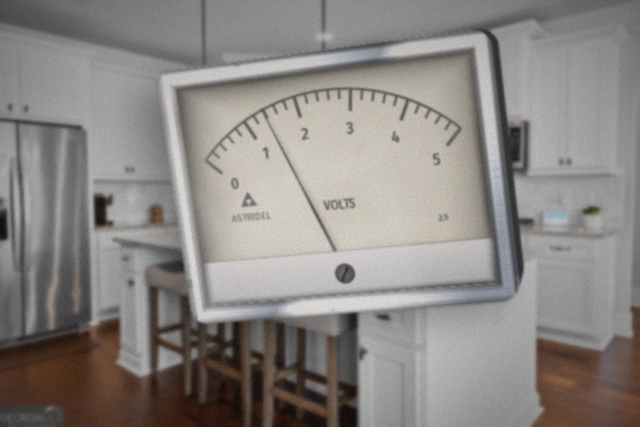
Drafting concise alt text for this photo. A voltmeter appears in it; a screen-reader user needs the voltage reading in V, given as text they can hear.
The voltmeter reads 1.4 V
